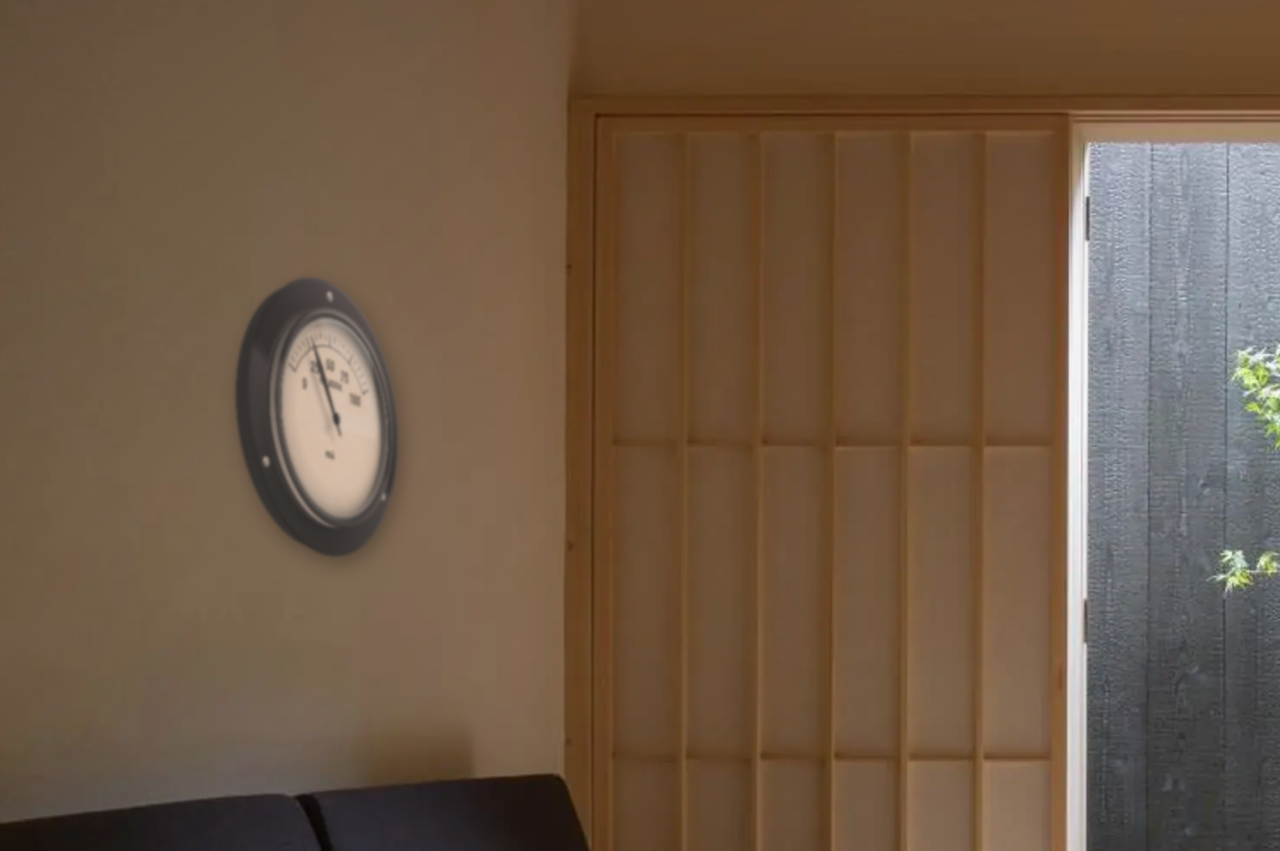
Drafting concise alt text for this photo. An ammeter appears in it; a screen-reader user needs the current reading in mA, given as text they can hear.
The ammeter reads 25 mA
